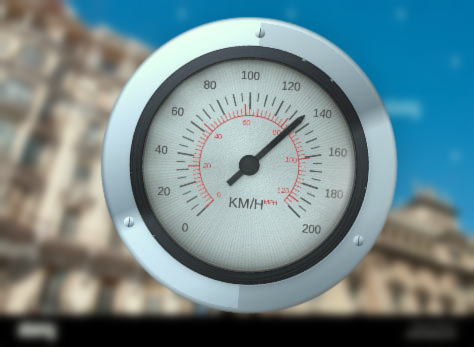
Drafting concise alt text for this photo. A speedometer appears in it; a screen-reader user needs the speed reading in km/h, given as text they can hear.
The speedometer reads 135 km/h
